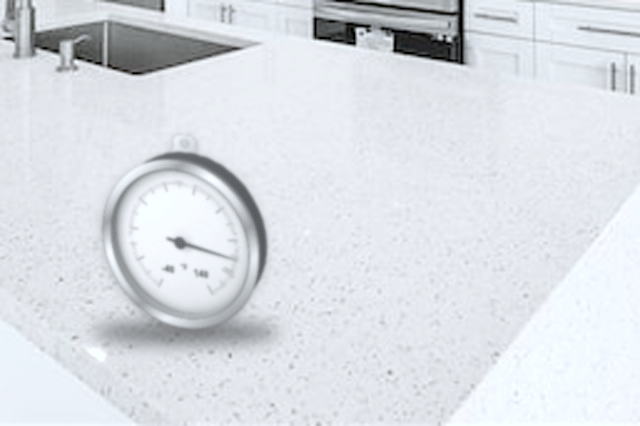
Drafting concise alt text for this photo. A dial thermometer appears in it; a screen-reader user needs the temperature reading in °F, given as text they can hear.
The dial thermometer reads 110 °F
